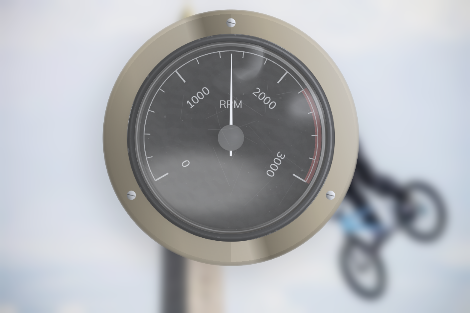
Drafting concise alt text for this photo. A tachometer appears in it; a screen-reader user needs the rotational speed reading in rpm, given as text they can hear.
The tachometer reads 1500 rpm
